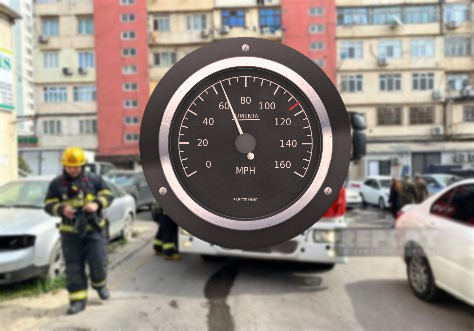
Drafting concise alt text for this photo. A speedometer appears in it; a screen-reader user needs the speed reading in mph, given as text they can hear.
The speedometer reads 65 mph
